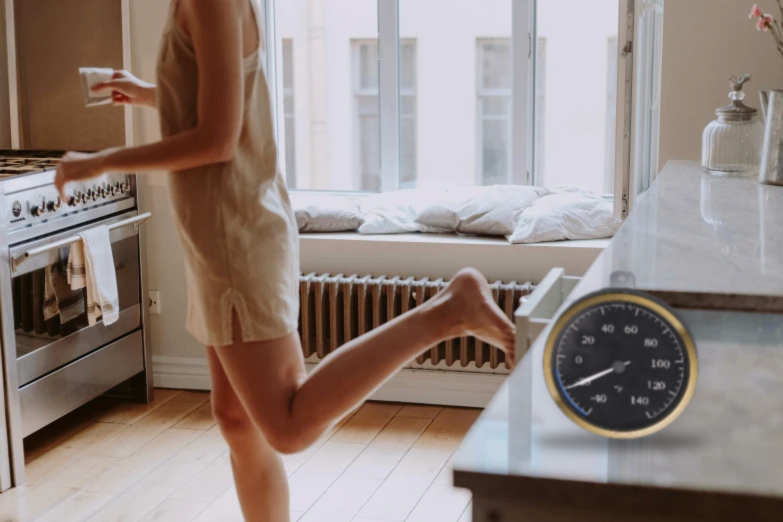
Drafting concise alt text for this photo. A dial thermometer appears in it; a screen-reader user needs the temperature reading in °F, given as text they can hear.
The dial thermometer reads -20 °F
